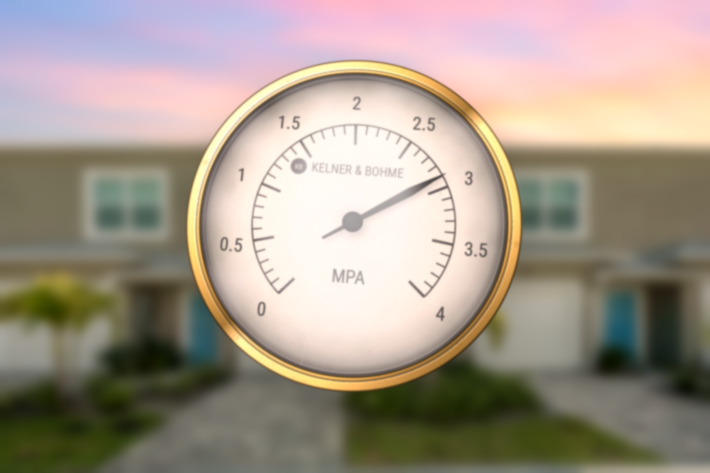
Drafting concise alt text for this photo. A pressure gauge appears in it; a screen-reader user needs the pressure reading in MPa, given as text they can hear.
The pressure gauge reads 2.9 MPa
